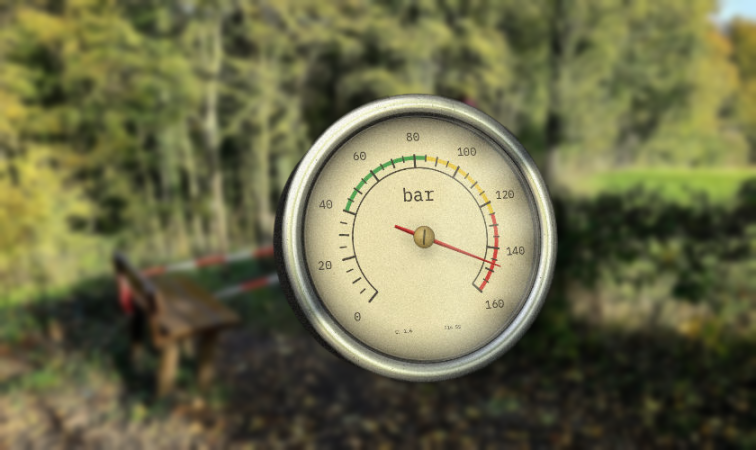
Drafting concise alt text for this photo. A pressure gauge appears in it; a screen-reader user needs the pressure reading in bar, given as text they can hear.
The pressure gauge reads 147.5 bar
